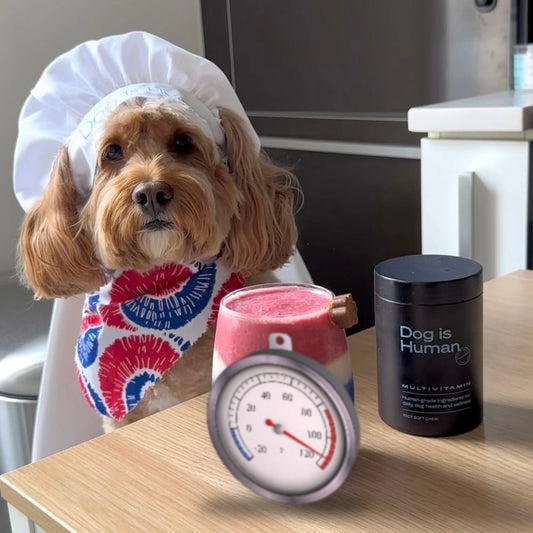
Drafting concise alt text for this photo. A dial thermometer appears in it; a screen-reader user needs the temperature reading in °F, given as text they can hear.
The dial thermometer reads 112 °F
